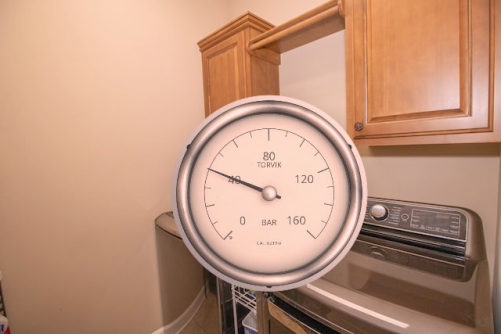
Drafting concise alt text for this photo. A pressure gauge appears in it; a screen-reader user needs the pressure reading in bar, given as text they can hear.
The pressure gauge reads 40 bar
